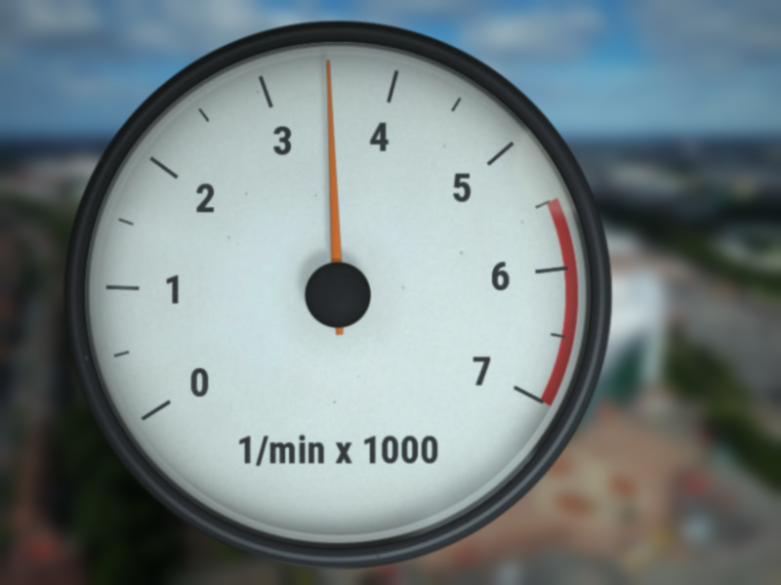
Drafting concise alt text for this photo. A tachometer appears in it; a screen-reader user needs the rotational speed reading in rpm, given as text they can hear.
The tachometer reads 3500 rpm
